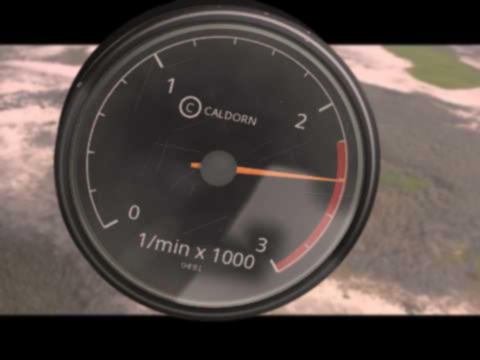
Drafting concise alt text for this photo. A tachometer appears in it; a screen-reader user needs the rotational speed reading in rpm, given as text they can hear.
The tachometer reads 2400 rpm
